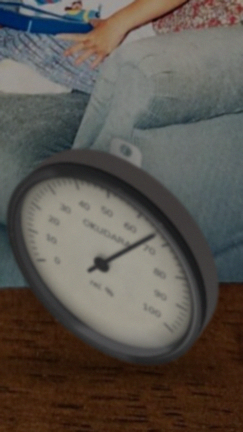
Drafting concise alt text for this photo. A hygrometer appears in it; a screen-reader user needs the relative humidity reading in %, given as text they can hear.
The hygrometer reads 66 %
